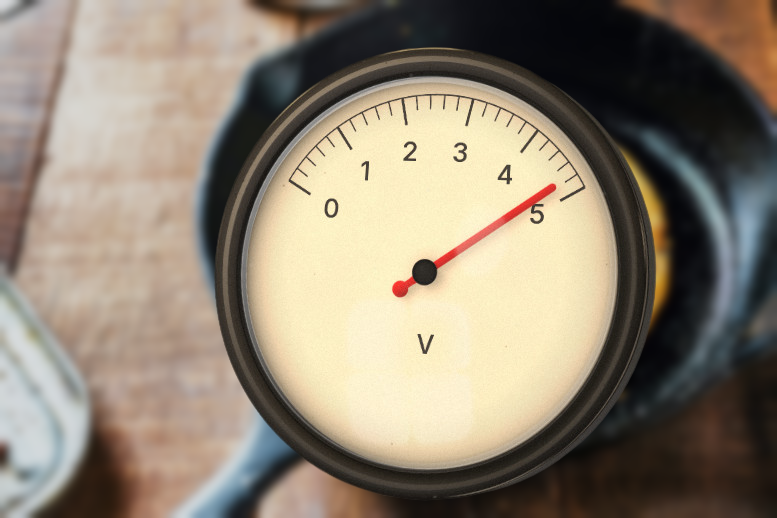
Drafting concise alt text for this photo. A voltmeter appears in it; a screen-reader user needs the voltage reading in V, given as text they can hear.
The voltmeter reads 4.8 V
